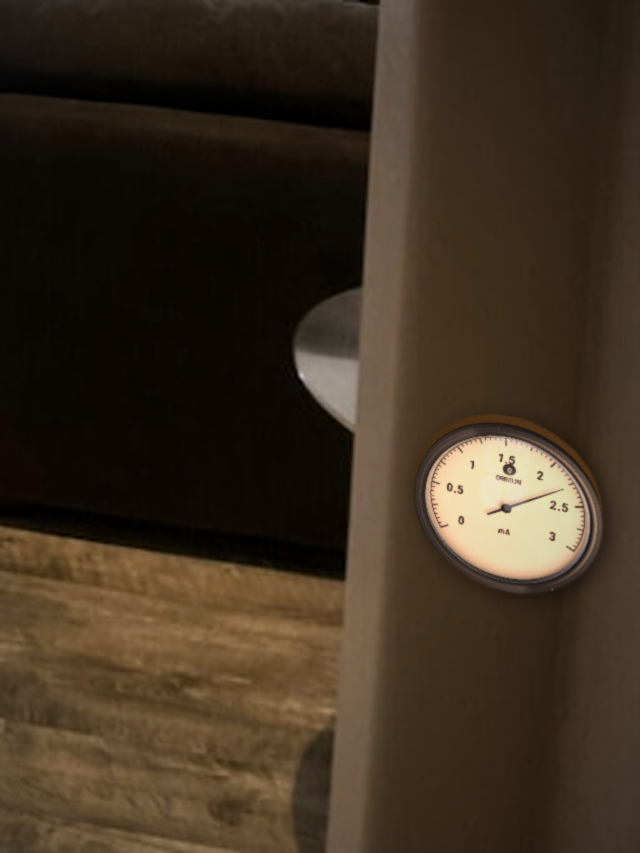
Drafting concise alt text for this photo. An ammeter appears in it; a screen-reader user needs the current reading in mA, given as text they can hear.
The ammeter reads 2.25 mA
